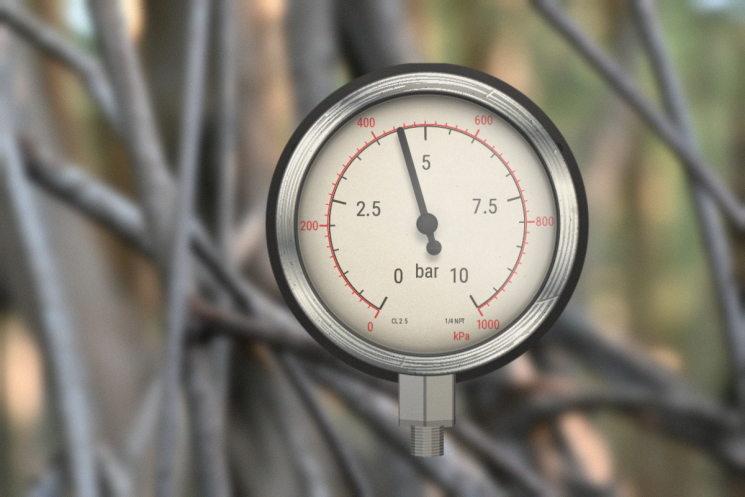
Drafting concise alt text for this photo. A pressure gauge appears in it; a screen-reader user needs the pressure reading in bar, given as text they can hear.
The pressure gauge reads 4.5 bar
